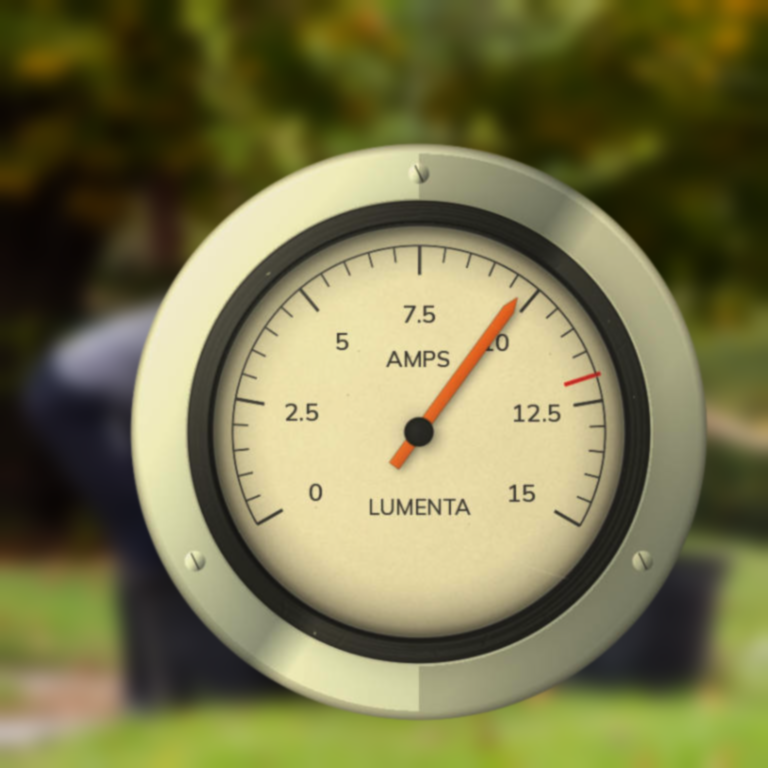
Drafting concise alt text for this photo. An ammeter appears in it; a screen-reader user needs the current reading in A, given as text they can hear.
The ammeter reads 9.75 A
